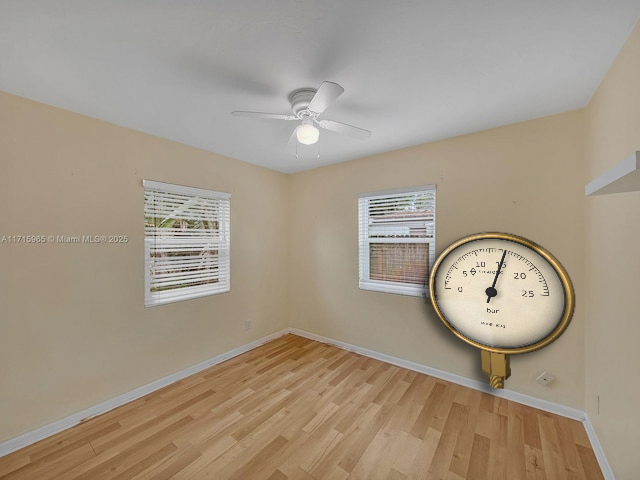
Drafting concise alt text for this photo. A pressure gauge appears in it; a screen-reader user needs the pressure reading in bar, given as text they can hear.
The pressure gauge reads 15 bar
